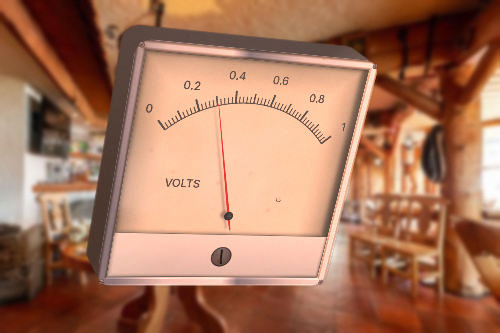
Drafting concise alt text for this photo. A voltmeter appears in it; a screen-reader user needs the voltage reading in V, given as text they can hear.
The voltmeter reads 0.3 V
